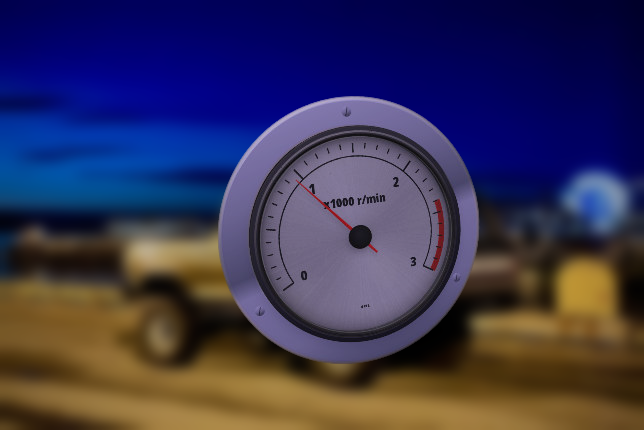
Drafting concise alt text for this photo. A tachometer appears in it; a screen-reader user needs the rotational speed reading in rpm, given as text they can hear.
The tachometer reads 950 rpm
